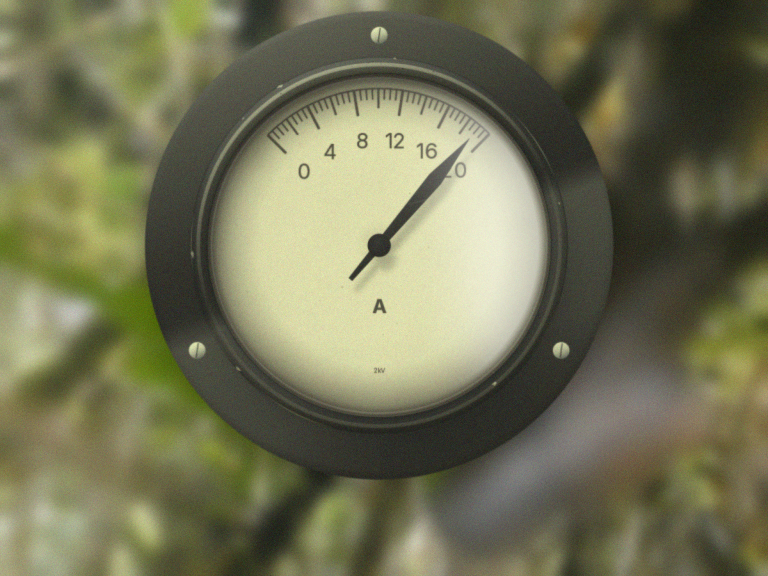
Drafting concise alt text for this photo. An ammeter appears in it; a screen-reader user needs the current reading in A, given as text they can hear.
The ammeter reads 19 A
